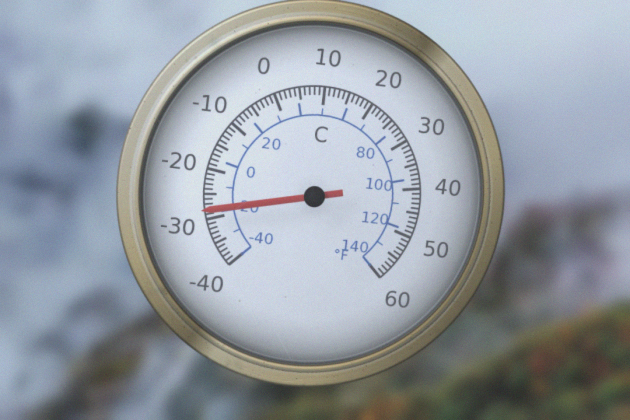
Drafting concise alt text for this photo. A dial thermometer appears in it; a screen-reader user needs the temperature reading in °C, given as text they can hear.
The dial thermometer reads -28 °C
